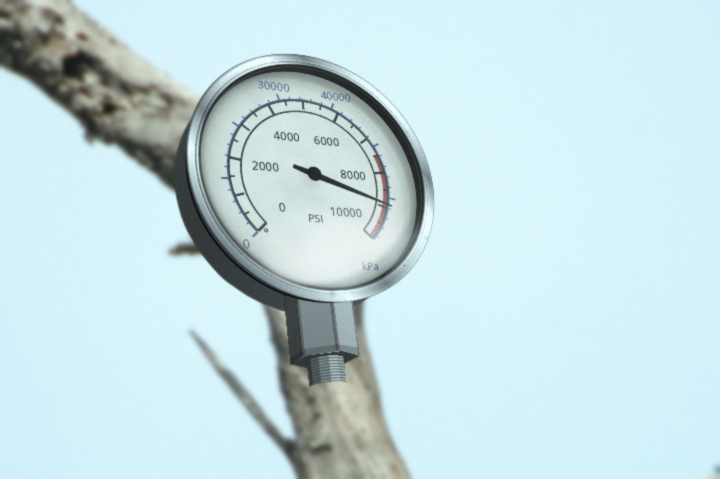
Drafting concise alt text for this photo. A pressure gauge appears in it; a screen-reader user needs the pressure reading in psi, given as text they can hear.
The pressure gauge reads 9000 psi
